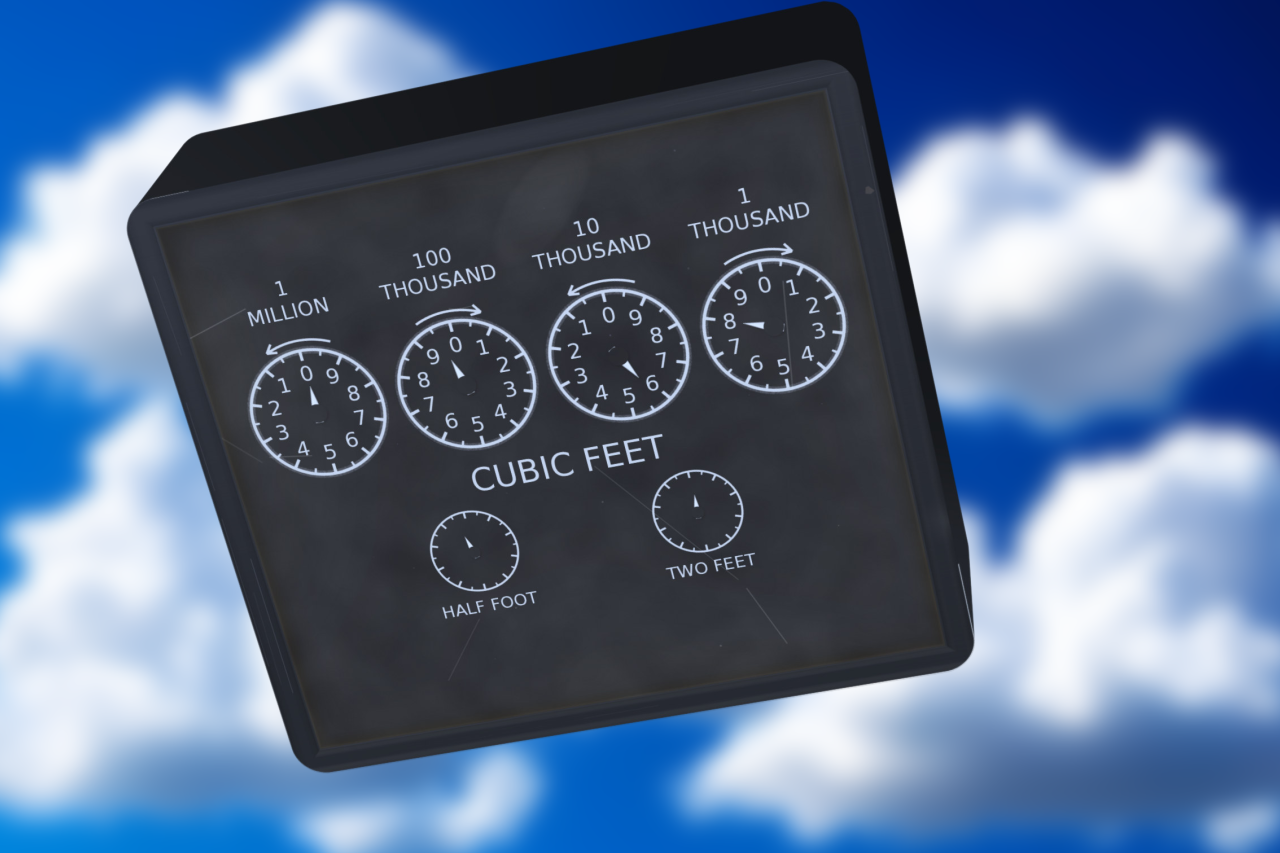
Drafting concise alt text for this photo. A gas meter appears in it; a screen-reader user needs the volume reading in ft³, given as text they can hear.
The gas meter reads 995800 ft³
